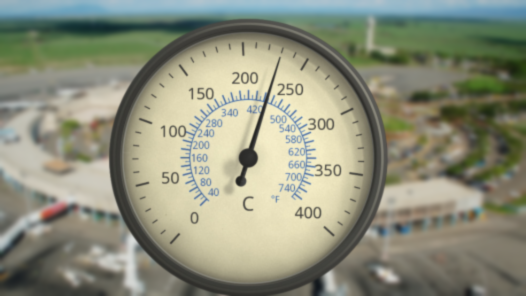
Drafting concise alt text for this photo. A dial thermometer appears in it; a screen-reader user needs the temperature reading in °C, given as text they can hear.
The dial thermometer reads 230 °C
